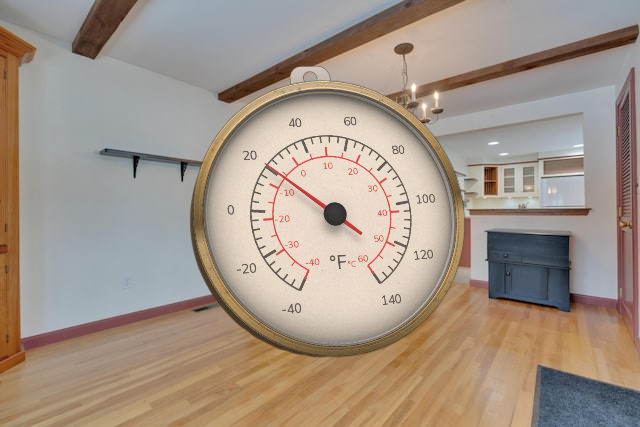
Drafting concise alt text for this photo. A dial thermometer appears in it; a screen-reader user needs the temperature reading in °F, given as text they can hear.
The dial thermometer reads 20 °F
